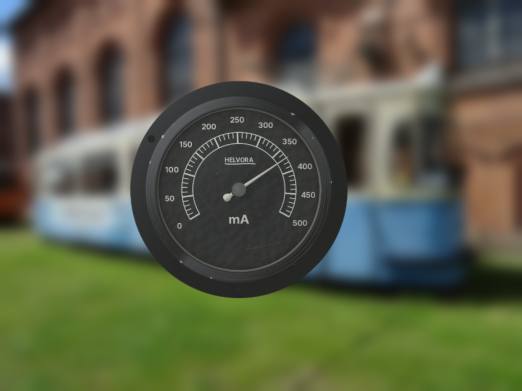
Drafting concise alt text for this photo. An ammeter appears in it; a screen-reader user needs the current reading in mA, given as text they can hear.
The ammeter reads 370 mA
